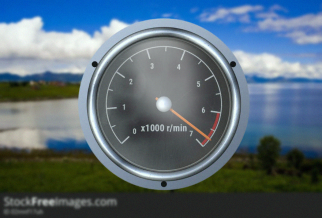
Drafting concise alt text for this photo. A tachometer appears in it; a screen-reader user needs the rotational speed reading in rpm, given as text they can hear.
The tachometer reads 6750 rpm
